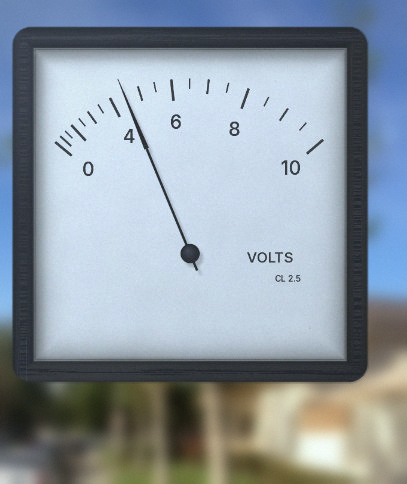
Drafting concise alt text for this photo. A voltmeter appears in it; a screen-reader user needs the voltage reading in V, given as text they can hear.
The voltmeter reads 4.5 V
